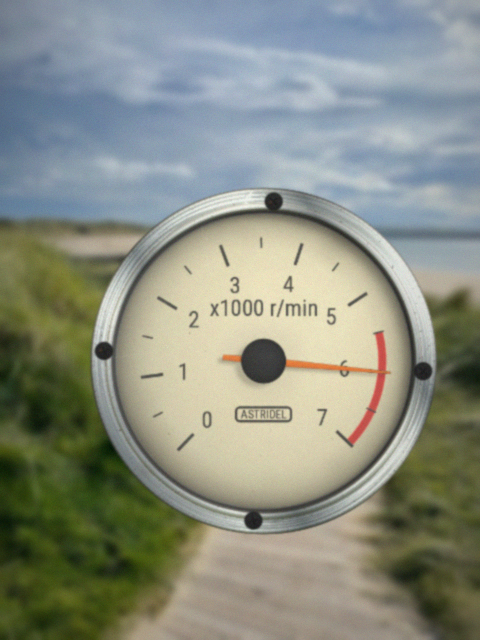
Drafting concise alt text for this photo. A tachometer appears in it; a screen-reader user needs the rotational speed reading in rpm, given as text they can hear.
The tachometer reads 6000 rpm
